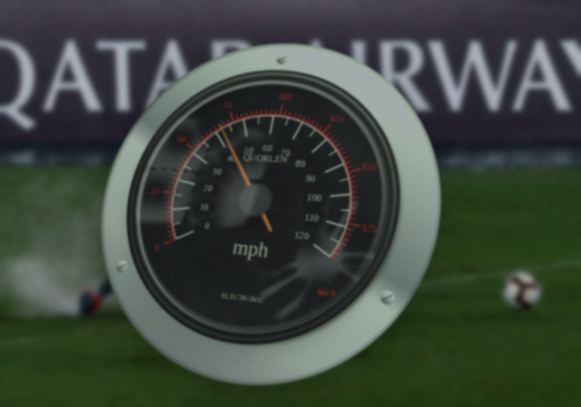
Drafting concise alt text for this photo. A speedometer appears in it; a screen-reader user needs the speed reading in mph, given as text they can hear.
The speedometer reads 42.5 mph
